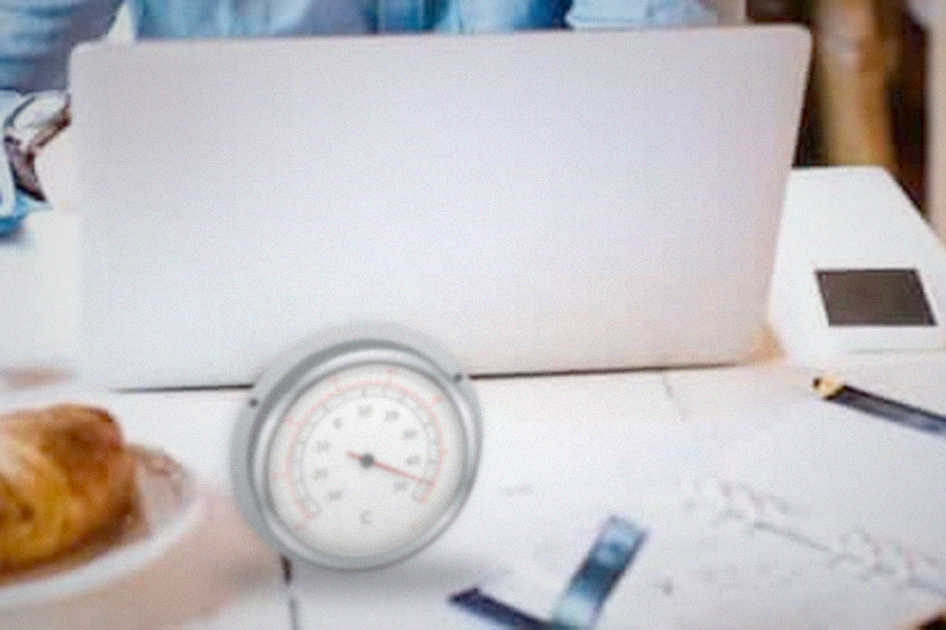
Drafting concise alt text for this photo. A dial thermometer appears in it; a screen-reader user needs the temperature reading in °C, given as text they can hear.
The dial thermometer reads 45 °C
